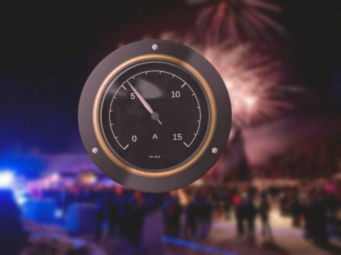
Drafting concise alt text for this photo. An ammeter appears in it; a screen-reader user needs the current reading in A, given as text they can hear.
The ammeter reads 5.5 A
